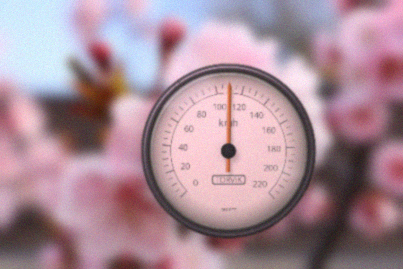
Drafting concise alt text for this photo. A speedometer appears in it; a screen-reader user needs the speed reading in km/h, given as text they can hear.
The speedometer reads 110 km/h
